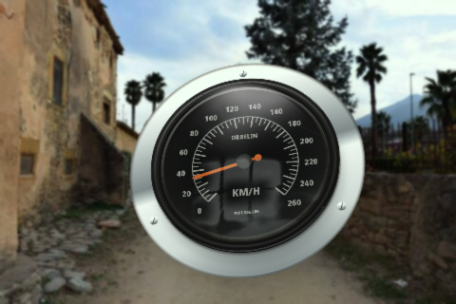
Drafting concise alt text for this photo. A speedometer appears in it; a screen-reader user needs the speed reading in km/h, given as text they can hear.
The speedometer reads 30 km/h
